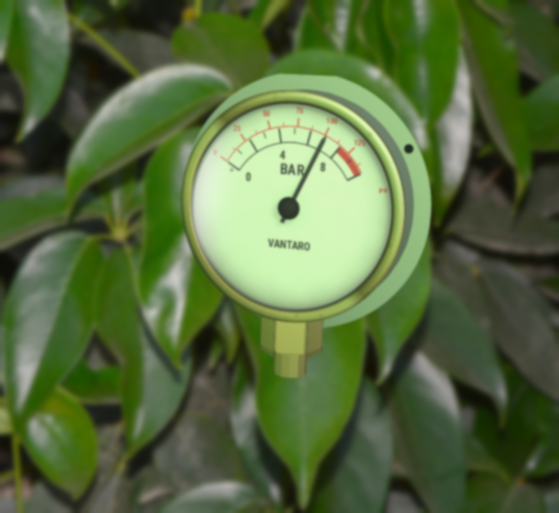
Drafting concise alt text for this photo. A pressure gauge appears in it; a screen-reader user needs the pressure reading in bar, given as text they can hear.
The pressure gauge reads 7 bar
